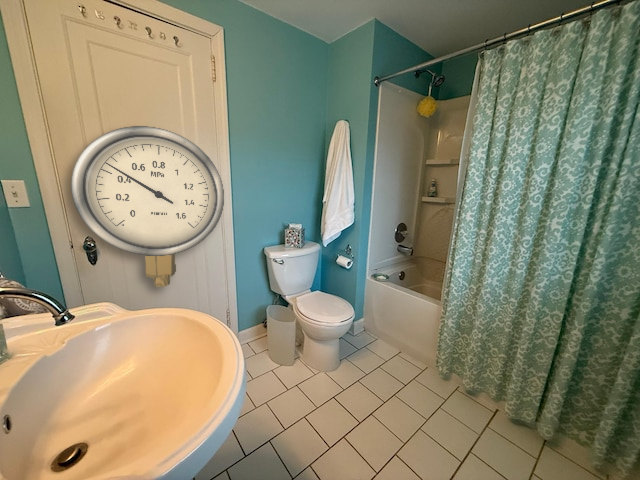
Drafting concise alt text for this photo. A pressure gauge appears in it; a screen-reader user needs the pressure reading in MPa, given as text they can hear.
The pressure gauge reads 0.45 MPa
